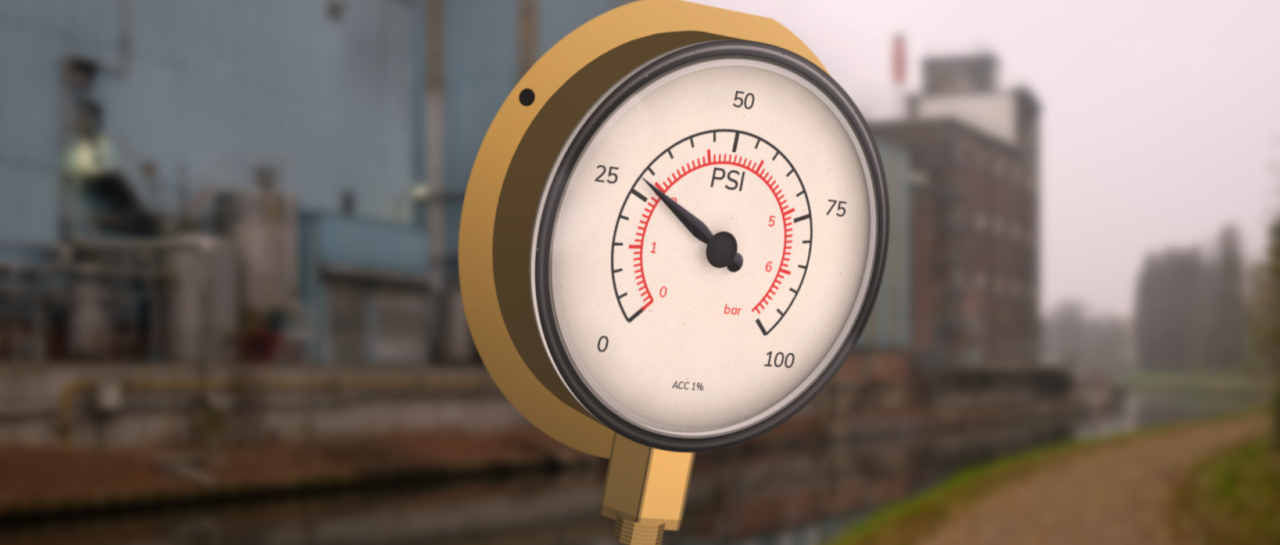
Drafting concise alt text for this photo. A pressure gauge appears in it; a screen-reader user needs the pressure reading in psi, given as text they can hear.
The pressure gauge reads 27.5 psi
